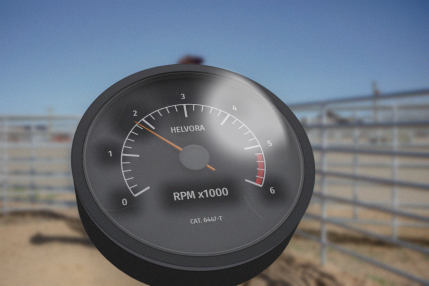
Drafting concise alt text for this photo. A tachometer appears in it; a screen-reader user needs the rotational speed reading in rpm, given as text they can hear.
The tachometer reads 1800 rpm
